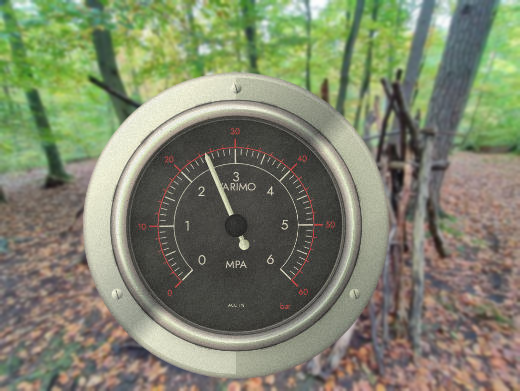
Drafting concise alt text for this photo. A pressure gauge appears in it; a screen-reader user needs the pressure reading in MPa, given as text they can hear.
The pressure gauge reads 2.5 MPa
